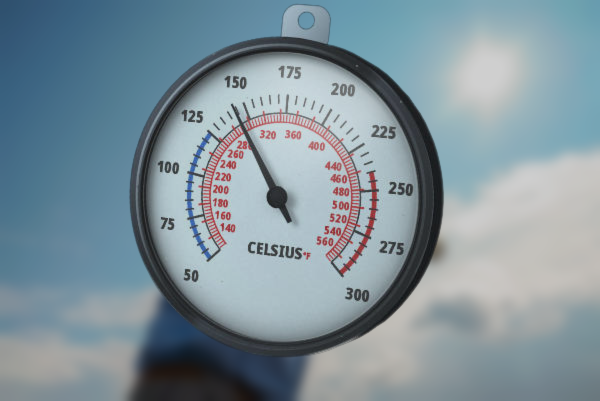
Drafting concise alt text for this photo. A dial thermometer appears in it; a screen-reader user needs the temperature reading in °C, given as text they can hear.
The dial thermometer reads 145 °C
